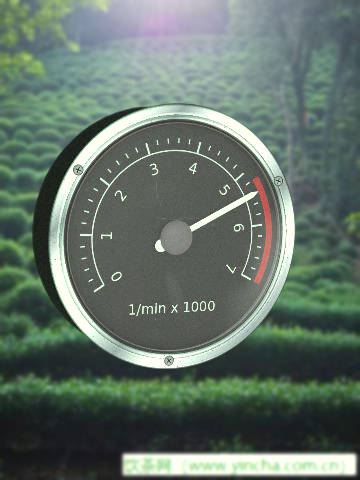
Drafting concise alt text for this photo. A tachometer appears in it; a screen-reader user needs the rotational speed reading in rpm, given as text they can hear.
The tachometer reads 5400 rpm
